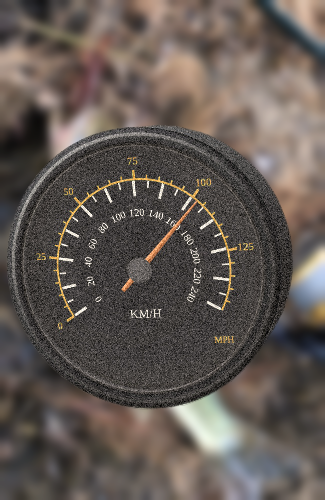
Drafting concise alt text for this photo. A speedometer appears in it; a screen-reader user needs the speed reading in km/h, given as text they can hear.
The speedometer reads 165 km/h
